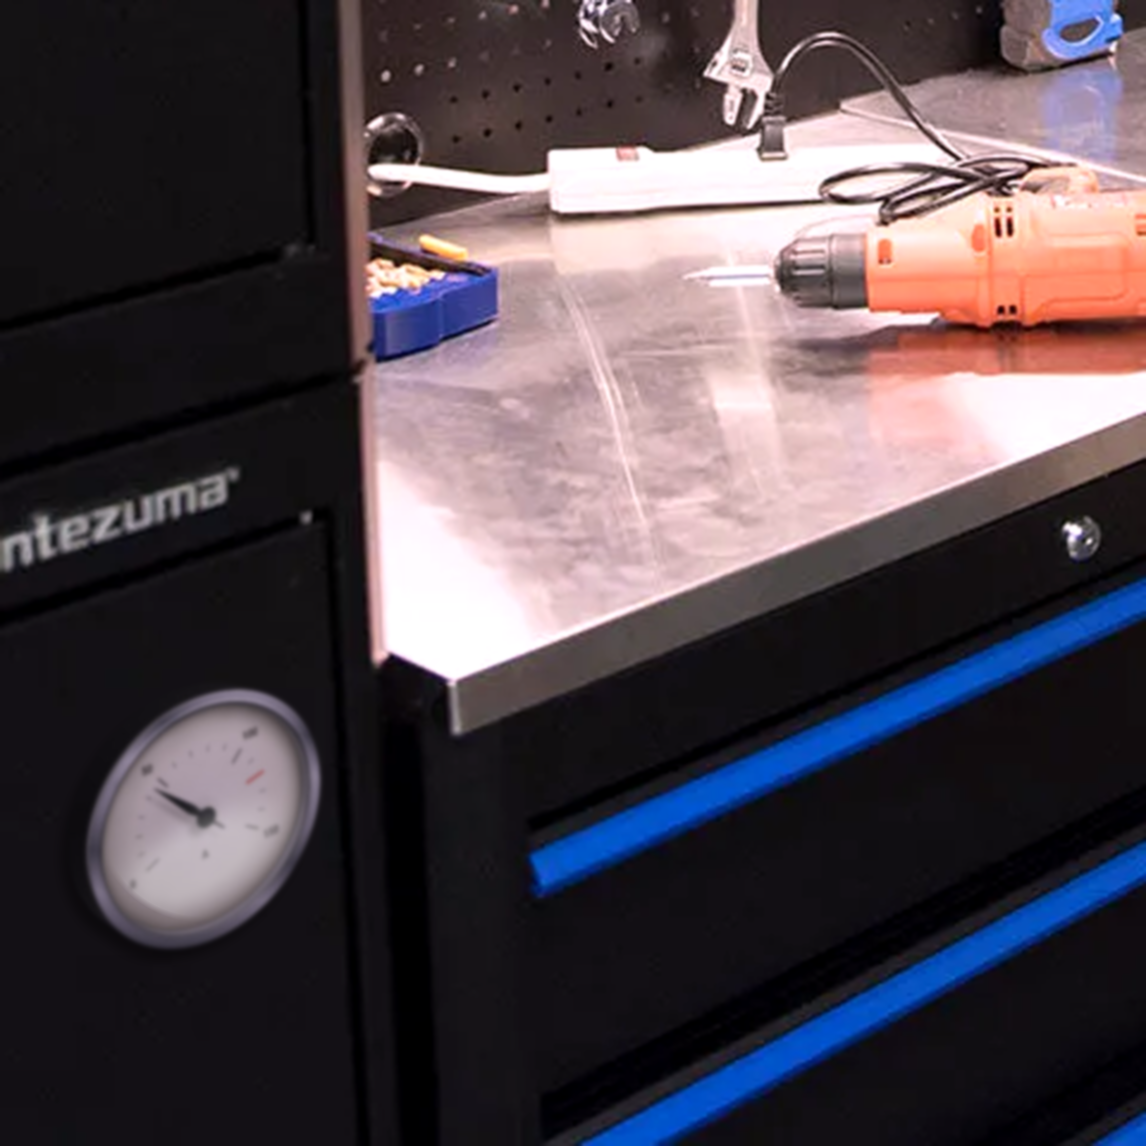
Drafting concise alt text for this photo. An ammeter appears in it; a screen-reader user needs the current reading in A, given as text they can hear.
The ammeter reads 45 A
